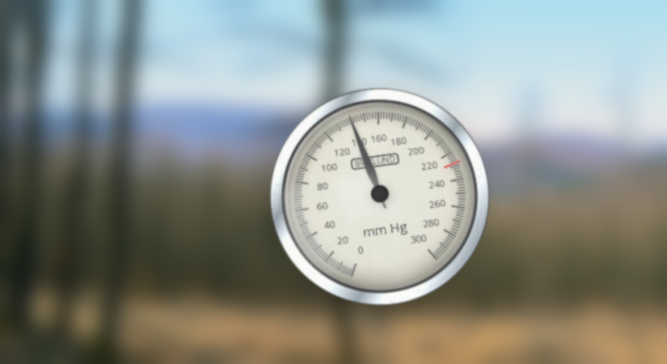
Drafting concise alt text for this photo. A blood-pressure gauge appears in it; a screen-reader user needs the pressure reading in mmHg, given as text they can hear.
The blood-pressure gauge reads 140 mmHg
